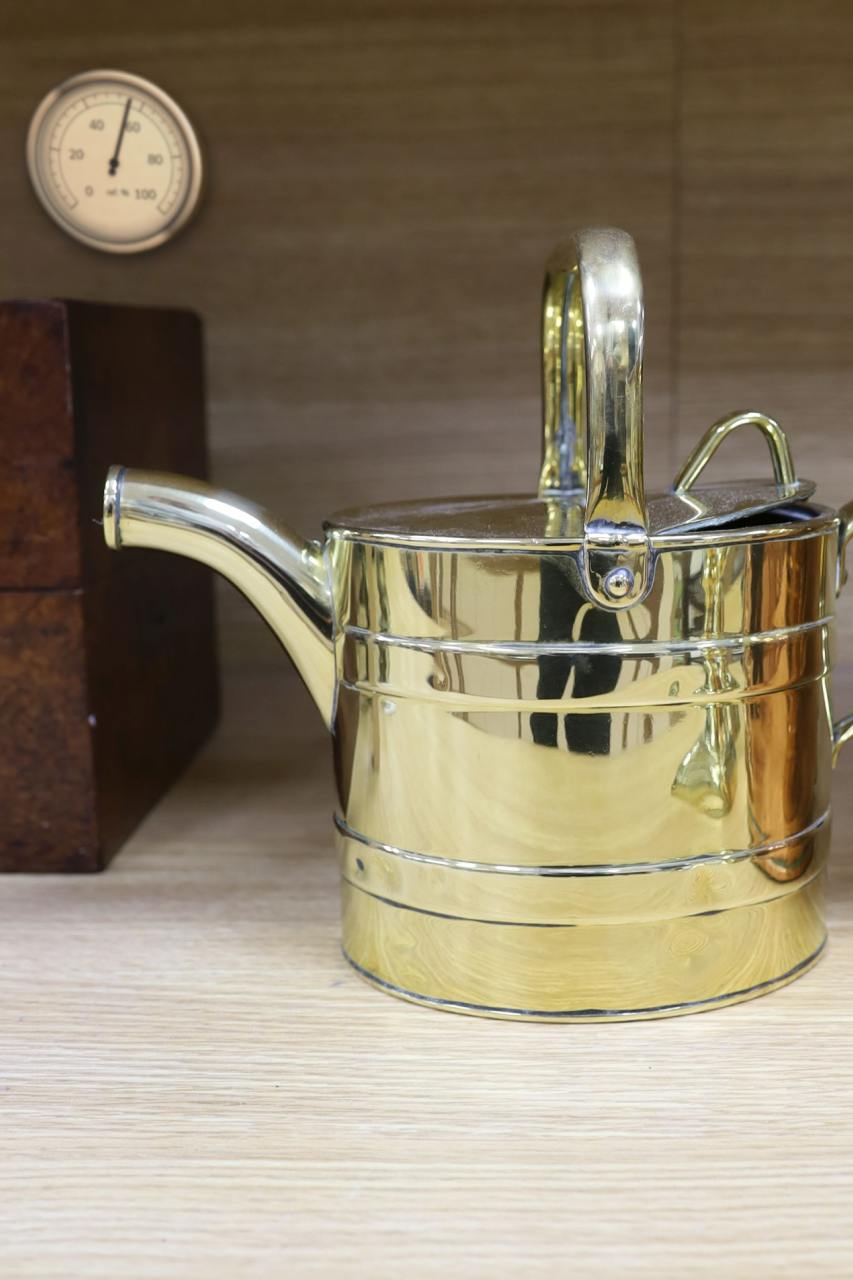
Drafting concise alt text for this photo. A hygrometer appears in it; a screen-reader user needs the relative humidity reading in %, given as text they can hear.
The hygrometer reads 56 %
